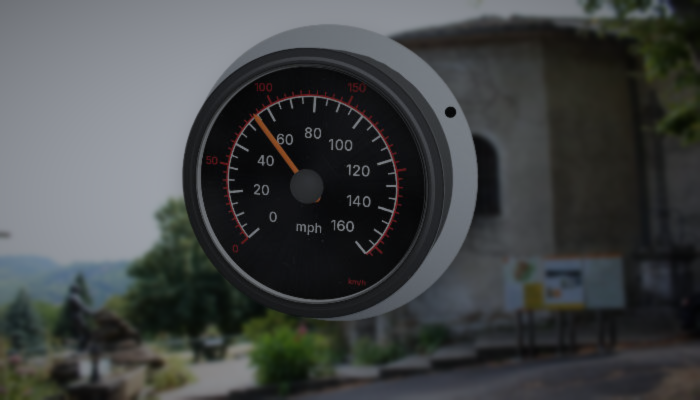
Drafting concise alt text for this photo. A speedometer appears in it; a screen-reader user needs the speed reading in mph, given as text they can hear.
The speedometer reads 55 mph
